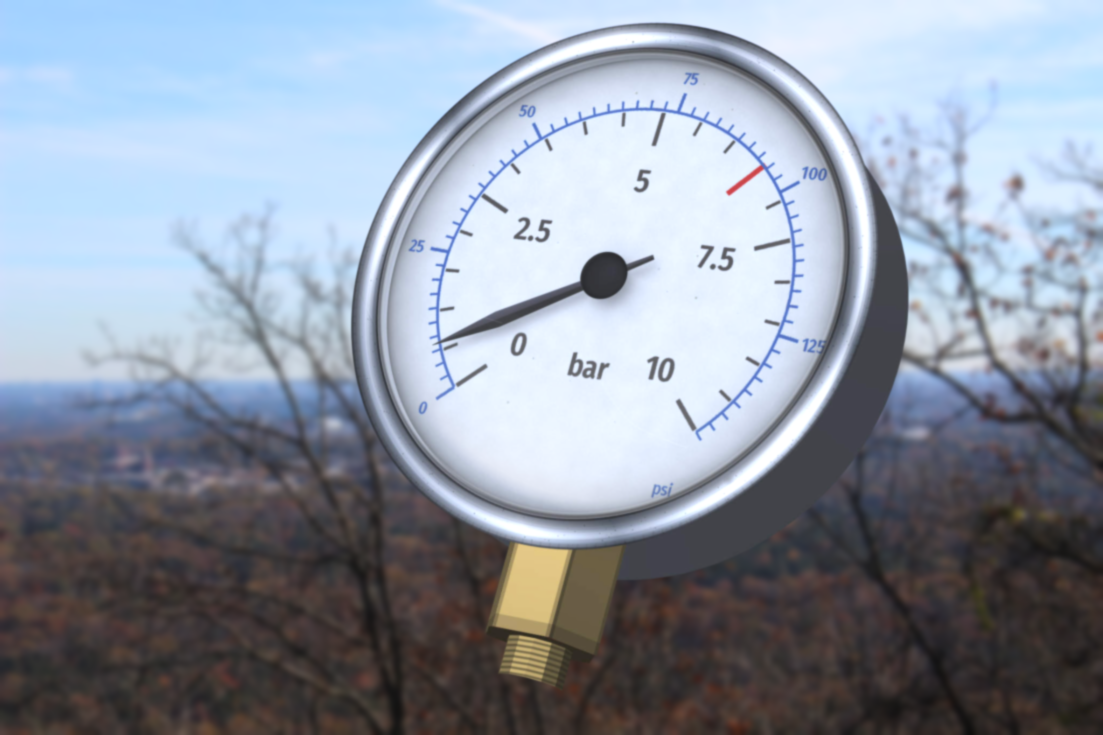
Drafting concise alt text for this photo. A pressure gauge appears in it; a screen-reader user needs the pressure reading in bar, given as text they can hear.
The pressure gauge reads 0.5 bar
